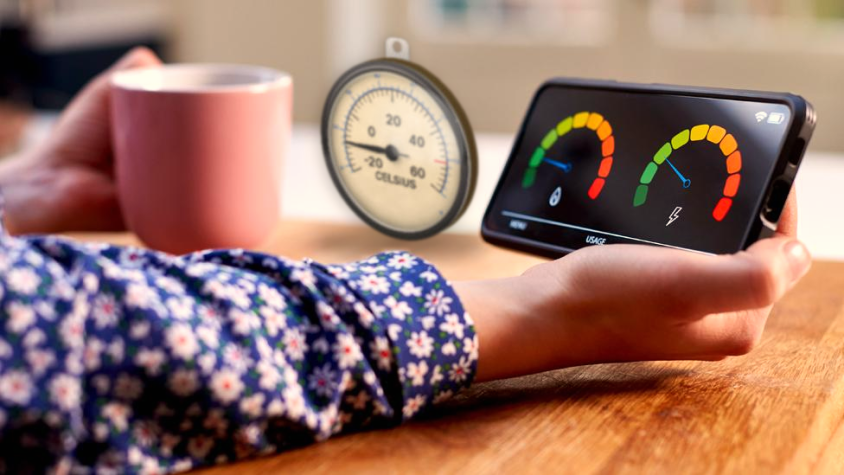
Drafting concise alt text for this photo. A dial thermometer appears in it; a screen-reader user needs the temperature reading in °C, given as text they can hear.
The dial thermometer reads -10 °C
